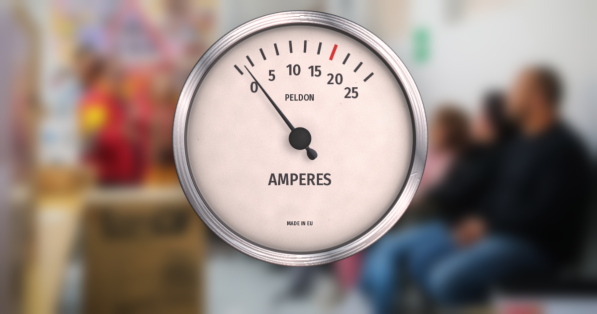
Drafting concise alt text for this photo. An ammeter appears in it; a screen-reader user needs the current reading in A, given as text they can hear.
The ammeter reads 1.25 A
